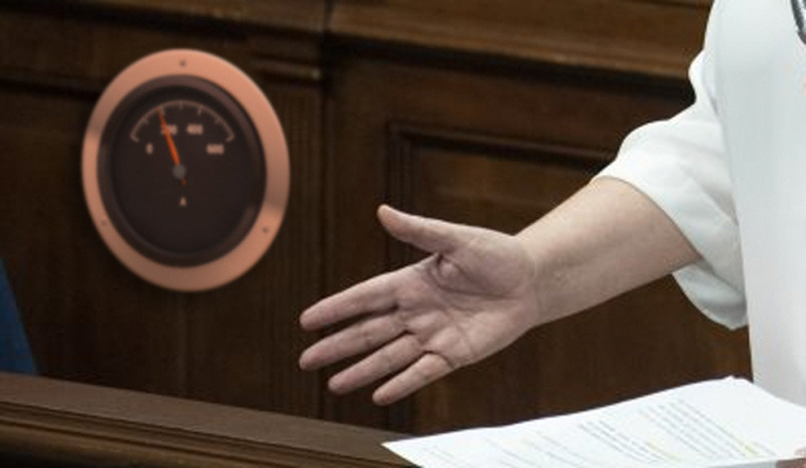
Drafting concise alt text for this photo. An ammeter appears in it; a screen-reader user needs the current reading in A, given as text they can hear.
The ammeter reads 200 A
